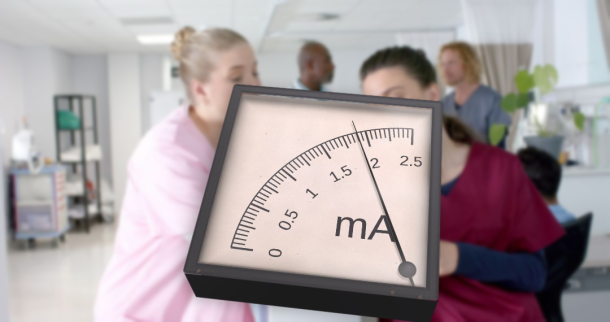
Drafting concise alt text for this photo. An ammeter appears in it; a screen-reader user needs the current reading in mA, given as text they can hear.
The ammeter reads 1.9 mA
